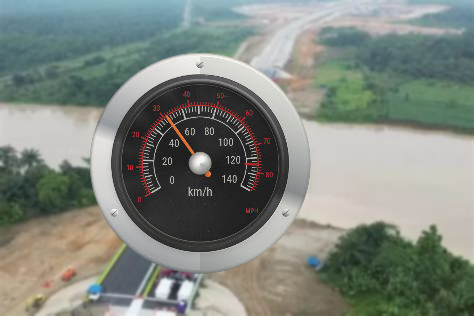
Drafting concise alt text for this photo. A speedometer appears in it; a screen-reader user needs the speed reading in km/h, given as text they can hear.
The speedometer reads 50 km/h
